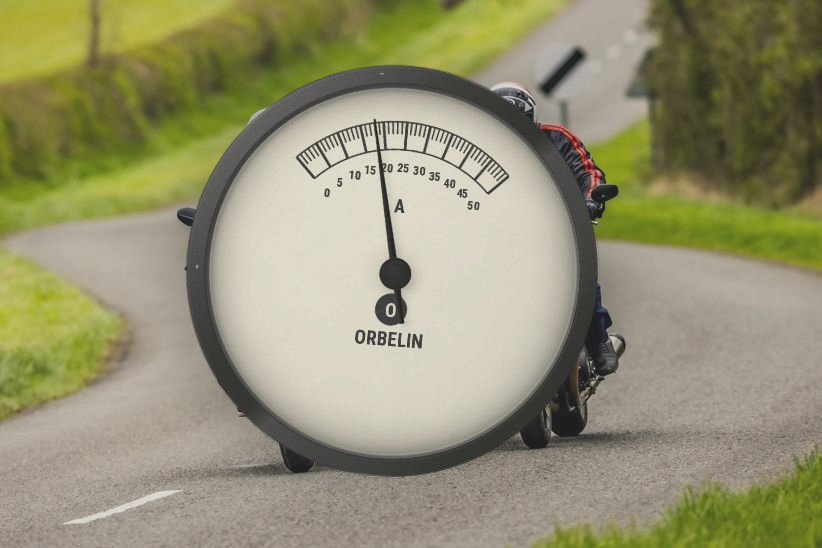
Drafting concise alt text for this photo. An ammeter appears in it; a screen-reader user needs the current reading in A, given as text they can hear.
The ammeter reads 18 A
